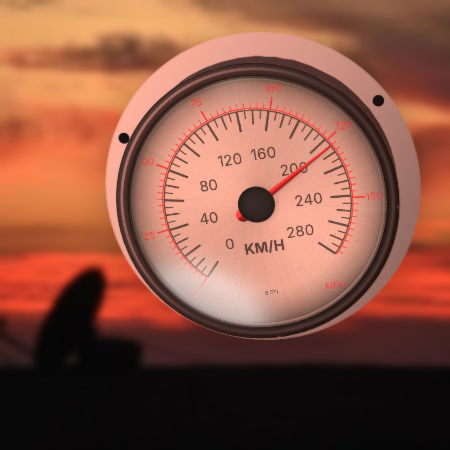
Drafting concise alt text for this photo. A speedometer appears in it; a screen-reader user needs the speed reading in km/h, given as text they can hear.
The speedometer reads 205 km/h
